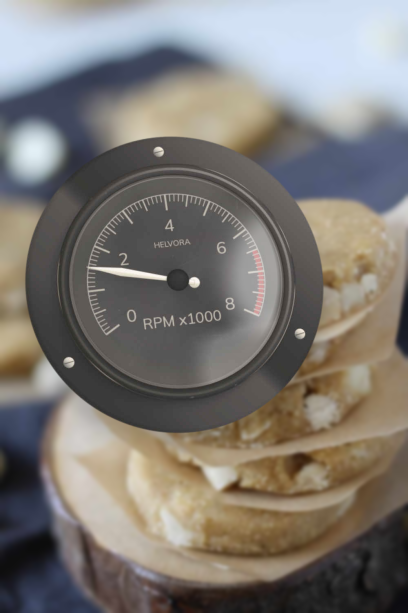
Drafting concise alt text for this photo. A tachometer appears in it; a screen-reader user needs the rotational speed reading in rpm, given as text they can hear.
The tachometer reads 1500 rpm
